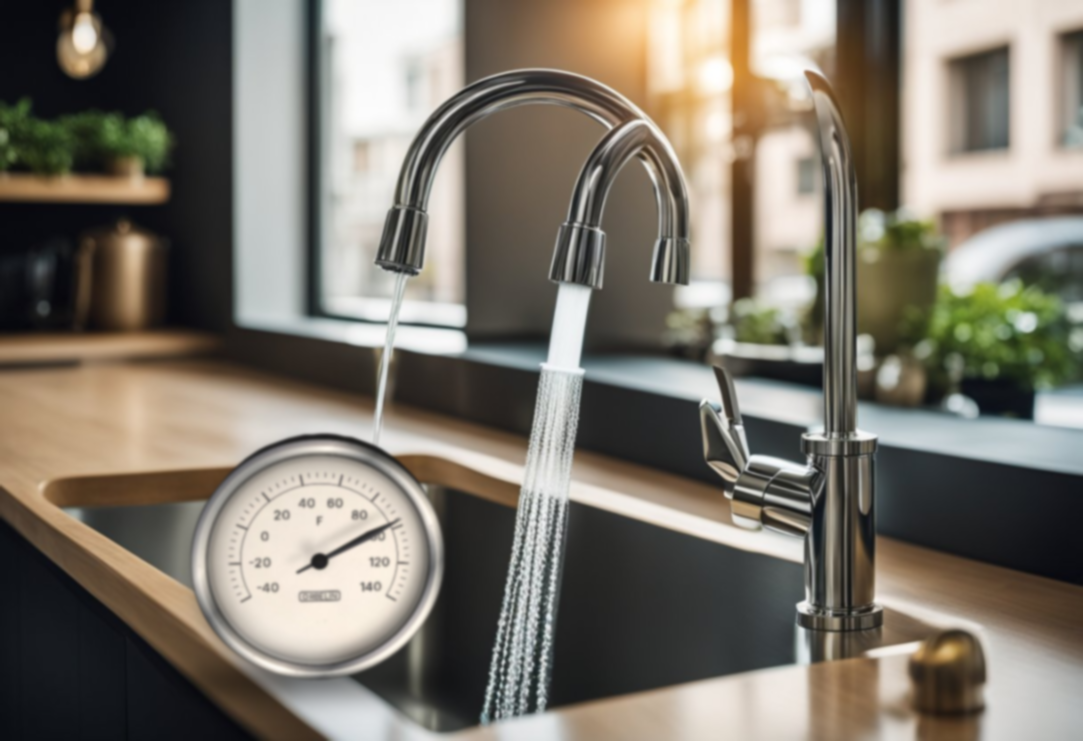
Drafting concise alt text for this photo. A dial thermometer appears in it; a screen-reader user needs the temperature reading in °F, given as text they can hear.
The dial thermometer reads 96 °F
